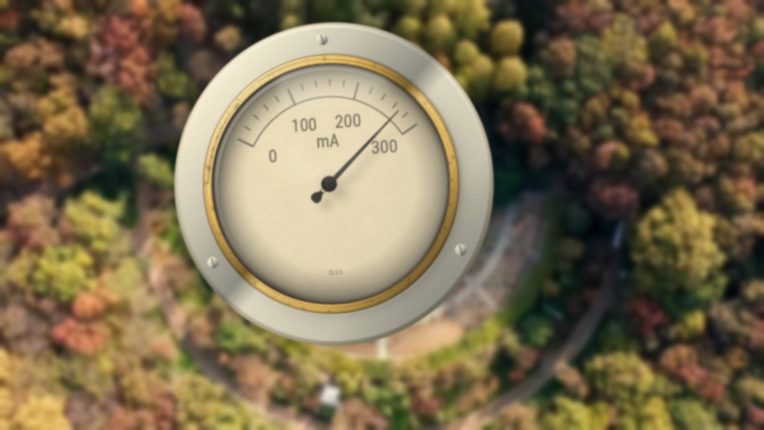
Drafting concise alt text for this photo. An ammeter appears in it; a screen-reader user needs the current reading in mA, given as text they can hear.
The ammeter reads 270 mA
